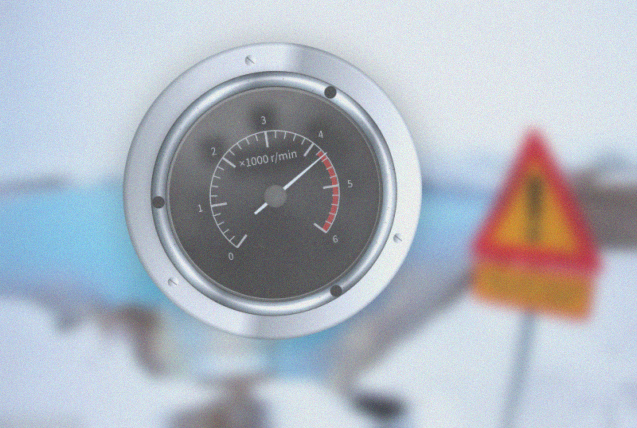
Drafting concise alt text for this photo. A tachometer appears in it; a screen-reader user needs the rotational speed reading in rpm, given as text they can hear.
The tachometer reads 4300 rpm
